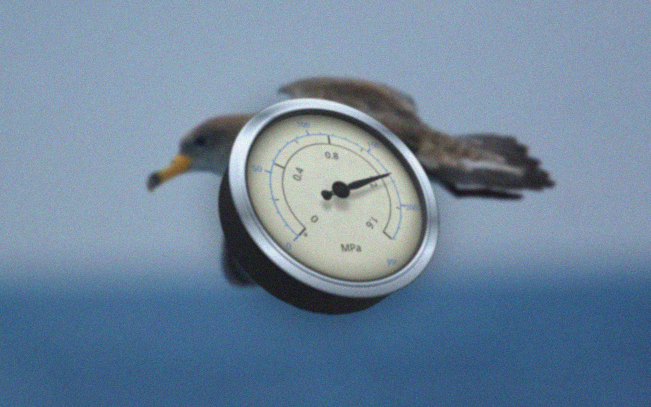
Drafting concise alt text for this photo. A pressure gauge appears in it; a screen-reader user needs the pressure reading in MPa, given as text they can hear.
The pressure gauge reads 1.2 MPa
